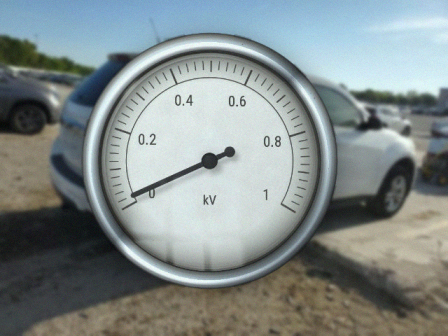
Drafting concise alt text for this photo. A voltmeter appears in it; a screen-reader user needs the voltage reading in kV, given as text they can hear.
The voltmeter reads 0.02 kV
